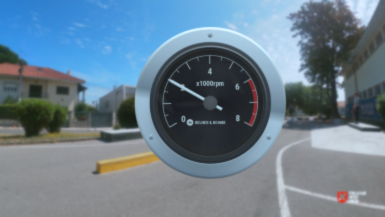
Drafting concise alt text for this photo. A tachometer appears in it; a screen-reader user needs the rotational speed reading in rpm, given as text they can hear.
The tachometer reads 2000 rpm
